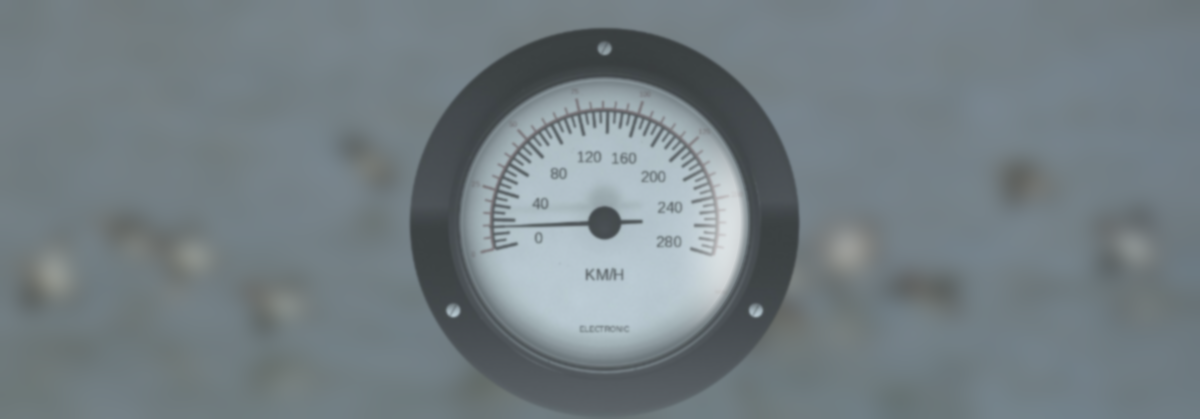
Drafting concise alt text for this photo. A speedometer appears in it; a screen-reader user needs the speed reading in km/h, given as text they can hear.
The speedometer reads 15 km/h
